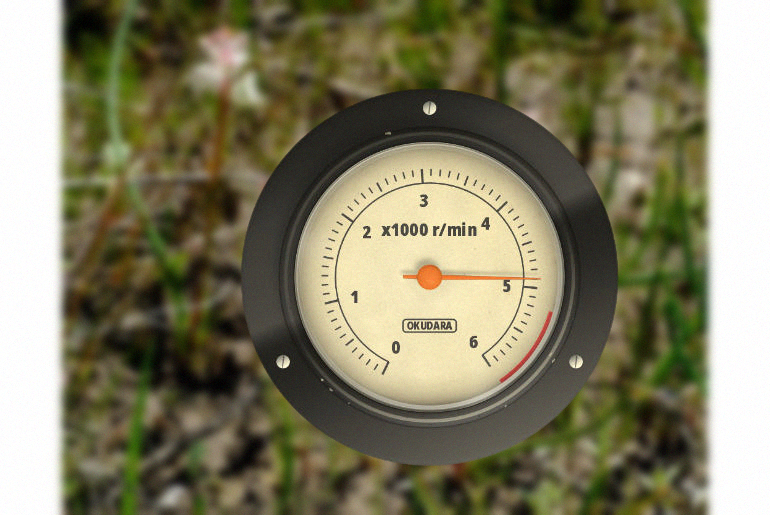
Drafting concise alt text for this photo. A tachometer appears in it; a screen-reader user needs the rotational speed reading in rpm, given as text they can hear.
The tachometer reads 4900 rpm
